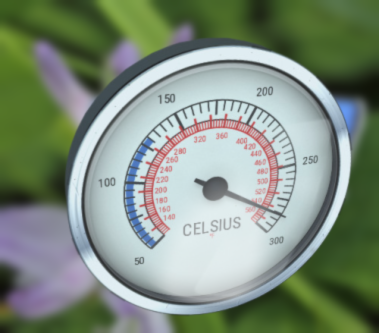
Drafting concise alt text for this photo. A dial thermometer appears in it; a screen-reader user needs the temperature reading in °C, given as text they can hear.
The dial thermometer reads 285 °C
